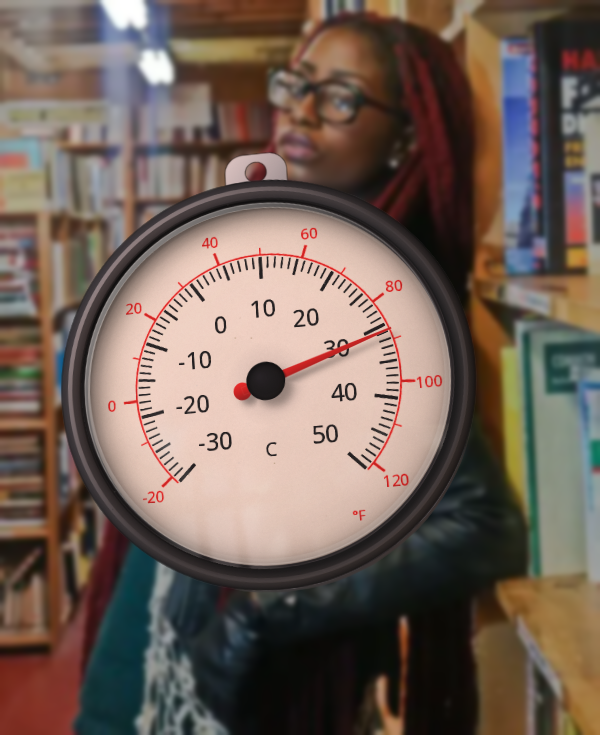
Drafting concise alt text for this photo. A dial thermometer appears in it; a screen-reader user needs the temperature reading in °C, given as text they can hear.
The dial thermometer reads 31 °C
